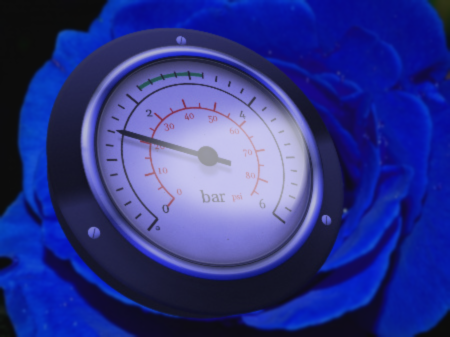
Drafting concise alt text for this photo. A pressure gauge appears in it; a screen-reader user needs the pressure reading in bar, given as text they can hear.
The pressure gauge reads 1.4 bar
